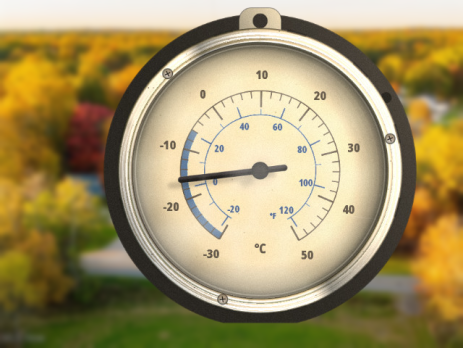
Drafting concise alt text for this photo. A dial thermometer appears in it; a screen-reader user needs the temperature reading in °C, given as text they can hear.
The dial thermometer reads -16 °C
